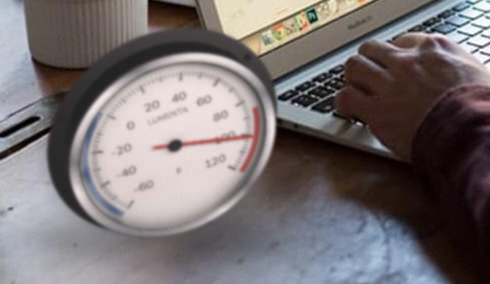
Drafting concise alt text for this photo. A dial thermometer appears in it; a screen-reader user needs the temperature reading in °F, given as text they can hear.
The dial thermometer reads 100 °F
